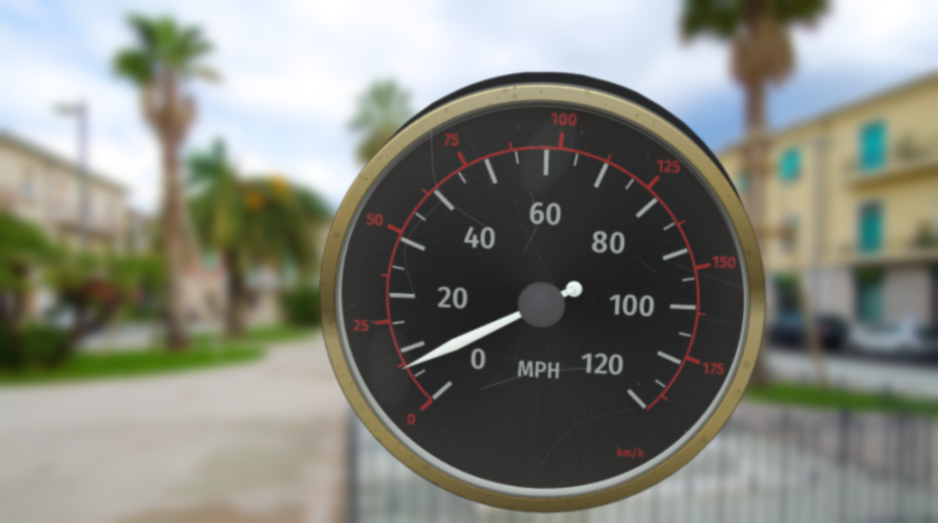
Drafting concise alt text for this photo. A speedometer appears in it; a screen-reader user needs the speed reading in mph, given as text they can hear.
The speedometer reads 7.5 mph
